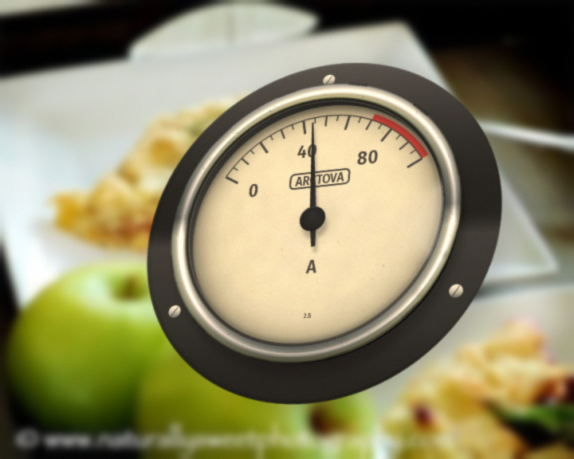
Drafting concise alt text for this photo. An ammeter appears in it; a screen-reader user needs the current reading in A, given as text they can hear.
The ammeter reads 45 A
